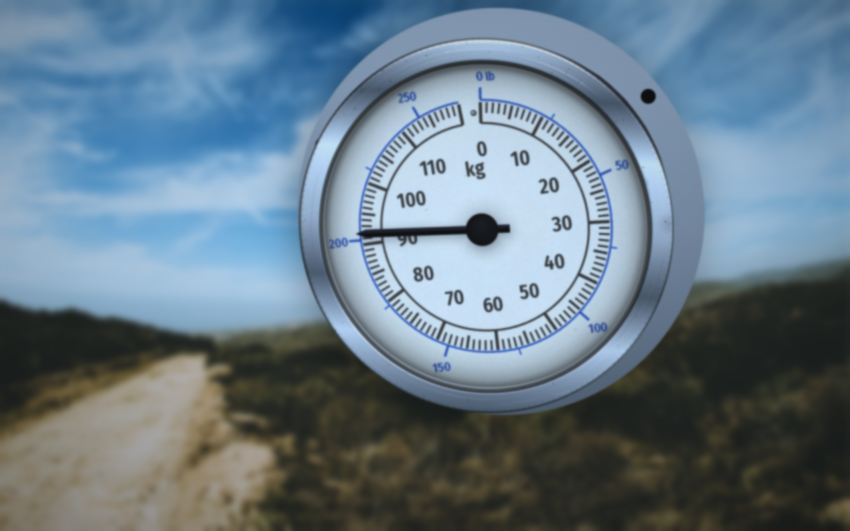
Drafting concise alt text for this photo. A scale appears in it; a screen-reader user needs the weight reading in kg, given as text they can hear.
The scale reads 92 kg
